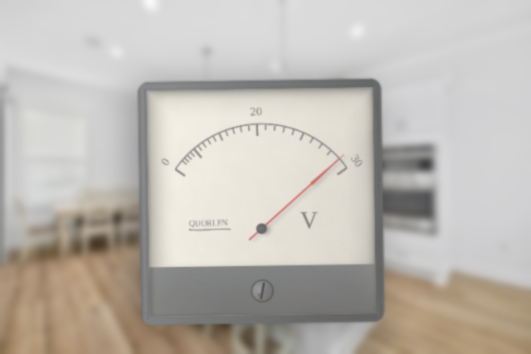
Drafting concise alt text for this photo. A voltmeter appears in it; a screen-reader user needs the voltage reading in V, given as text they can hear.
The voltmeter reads 29 V
